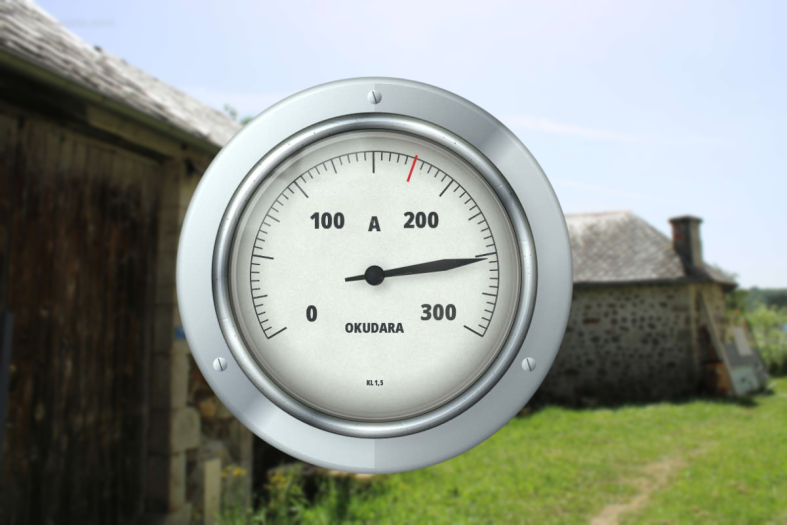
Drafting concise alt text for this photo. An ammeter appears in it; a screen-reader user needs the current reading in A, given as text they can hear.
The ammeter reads 252.5 A
